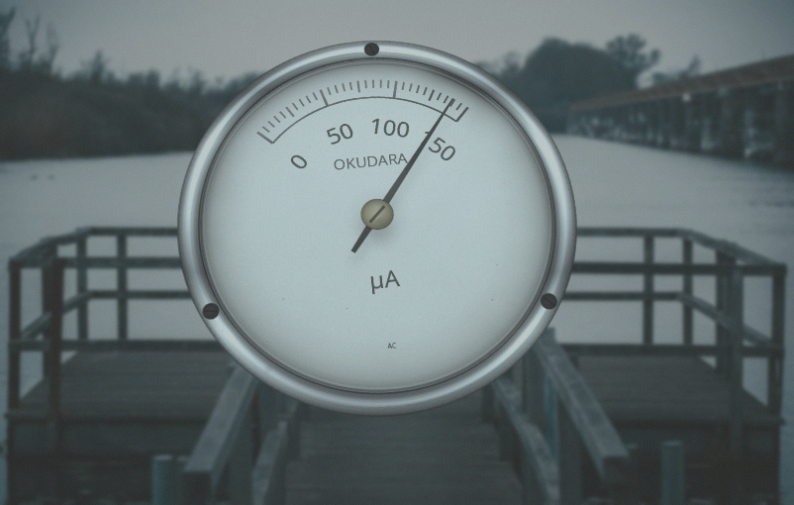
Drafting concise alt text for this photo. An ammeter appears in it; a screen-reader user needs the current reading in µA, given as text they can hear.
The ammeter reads 140 µA
